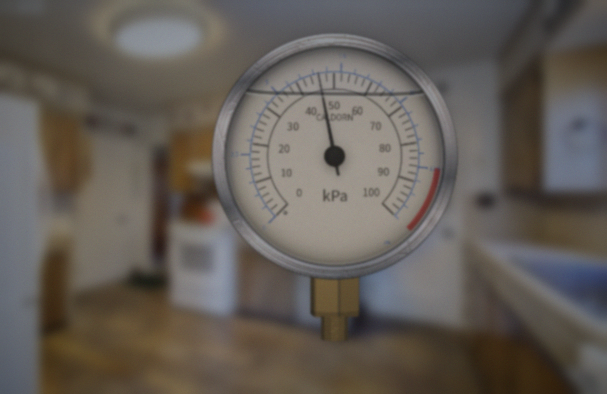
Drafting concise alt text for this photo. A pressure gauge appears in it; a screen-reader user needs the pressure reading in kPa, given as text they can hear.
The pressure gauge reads 46 kPa
